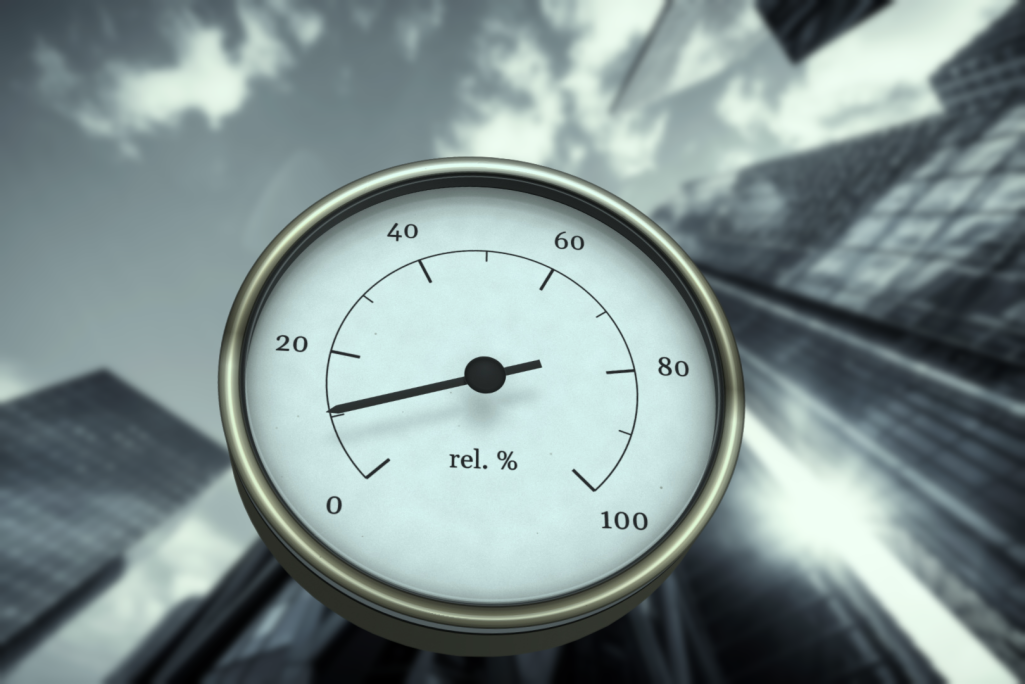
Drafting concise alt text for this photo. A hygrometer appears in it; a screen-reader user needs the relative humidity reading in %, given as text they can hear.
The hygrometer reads 10 %
